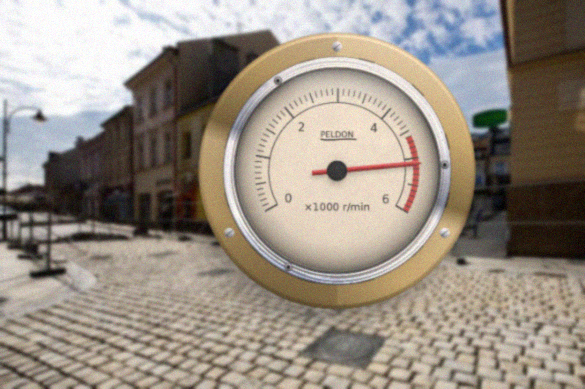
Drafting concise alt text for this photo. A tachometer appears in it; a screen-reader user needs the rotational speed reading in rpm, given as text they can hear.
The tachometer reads 5100 rpm
